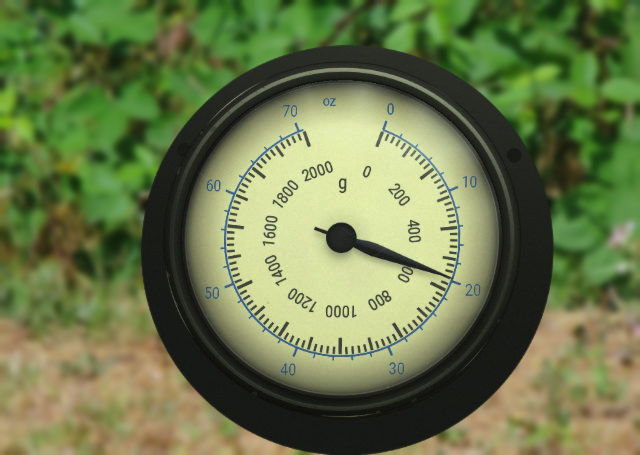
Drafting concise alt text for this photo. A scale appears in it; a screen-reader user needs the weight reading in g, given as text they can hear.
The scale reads 560 g
